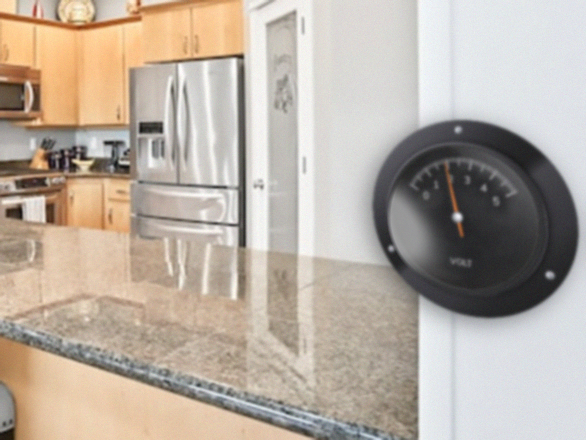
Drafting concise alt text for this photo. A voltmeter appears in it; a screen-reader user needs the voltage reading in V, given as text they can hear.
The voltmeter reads 2 V
